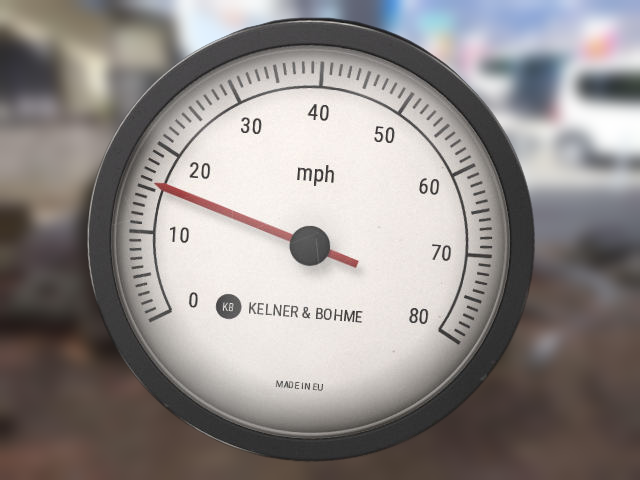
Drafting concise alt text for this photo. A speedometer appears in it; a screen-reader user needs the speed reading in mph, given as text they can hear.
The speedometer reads 16 mph
